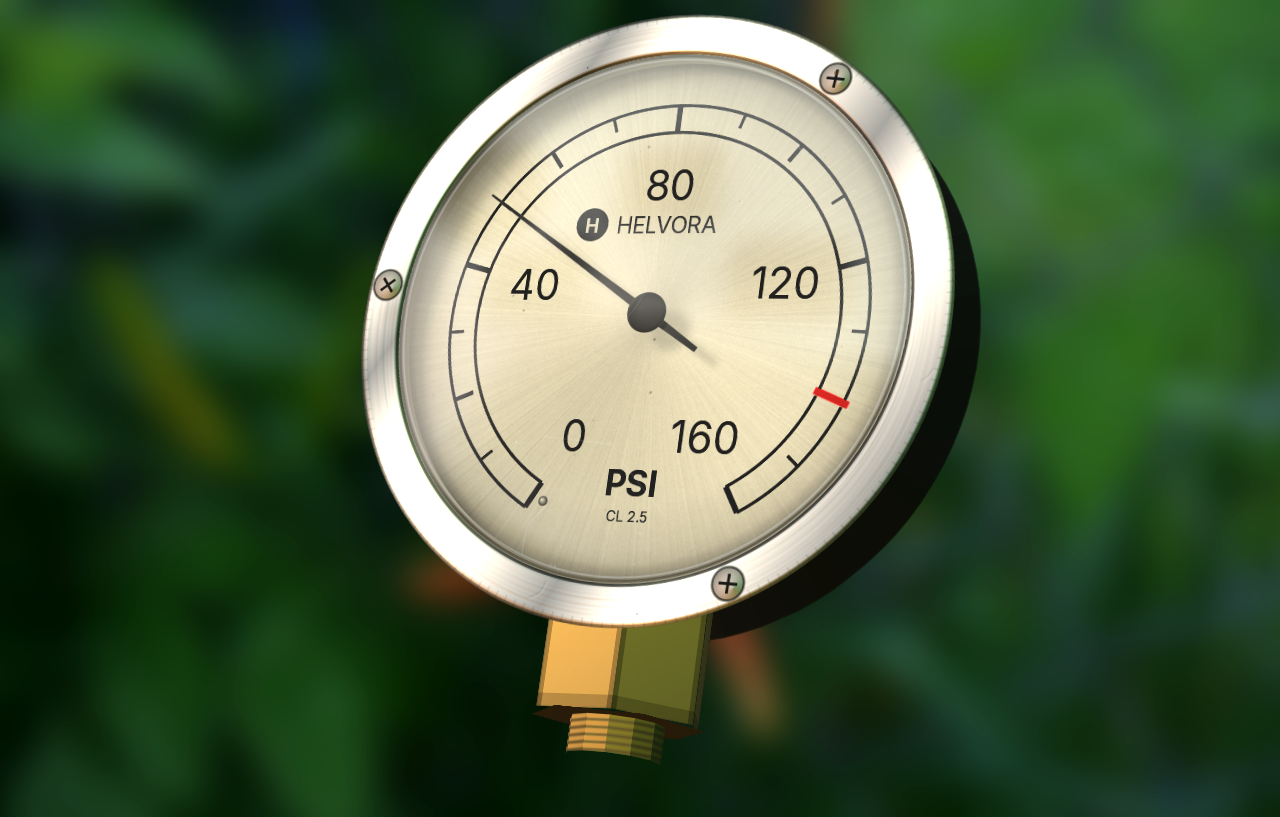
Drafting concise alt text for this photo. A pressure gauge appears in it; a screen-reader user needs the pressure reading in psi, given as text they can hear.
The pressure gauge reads 50 psi
